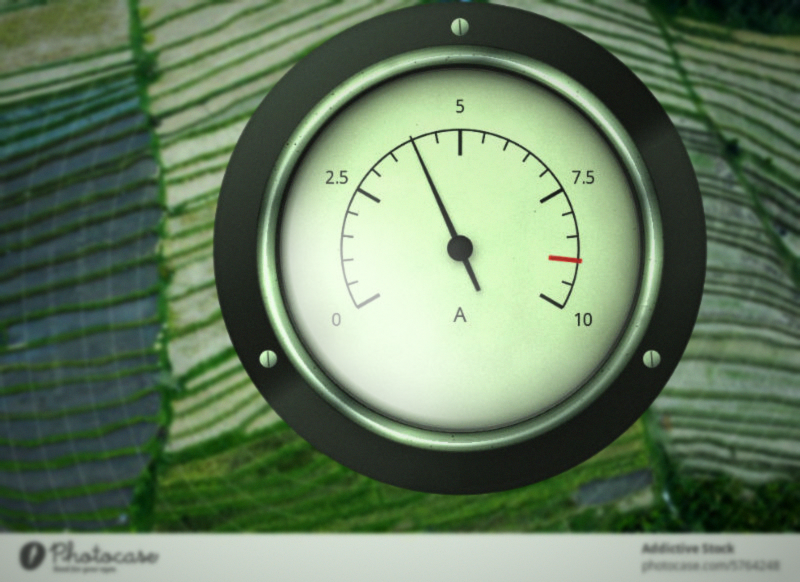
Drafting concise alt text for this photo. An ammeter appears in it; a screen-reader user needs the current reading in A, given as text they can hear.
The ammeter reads 4 A
